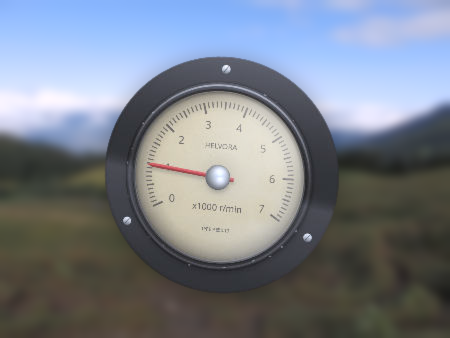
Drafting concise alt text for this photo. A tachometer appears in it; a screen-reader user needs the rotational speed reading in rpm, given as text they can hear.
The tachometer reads 1000 rpm
